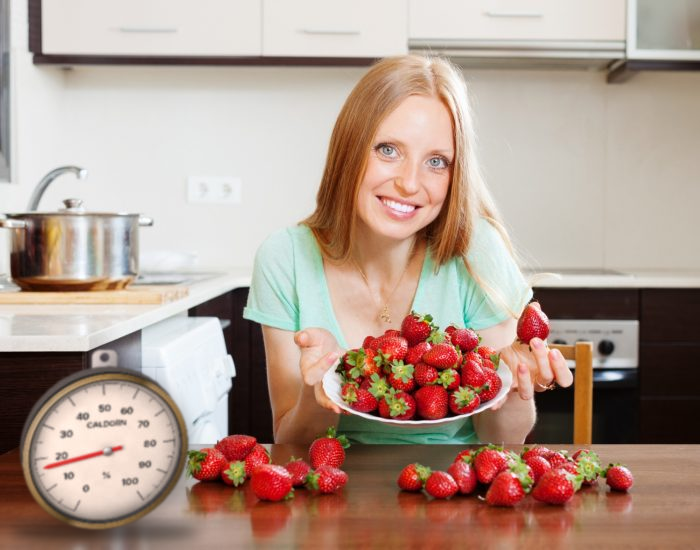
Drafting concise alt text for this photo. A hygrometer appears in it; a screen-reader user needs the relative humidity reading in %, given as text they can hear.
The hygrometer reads 17.5 %
